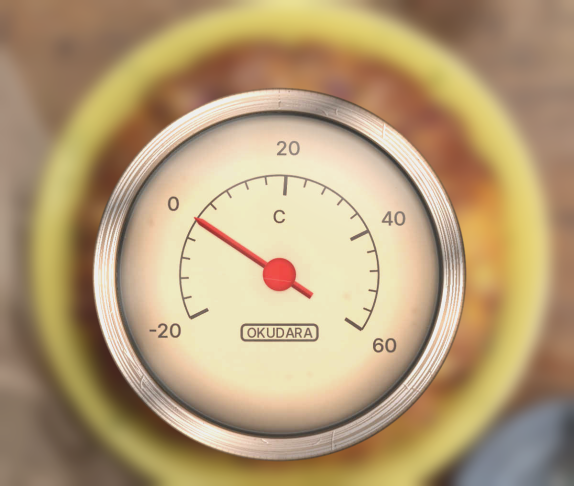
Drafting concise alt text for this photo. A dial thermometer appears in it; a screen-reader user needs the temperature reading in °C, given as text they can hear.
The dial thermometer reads 0 °C
